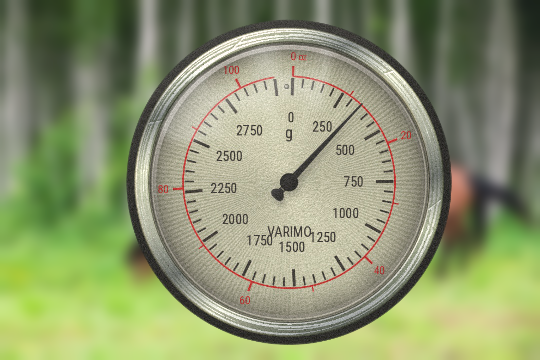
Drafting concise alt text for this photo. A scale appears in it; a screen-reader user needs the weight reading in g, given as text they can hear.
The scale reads 350 g
